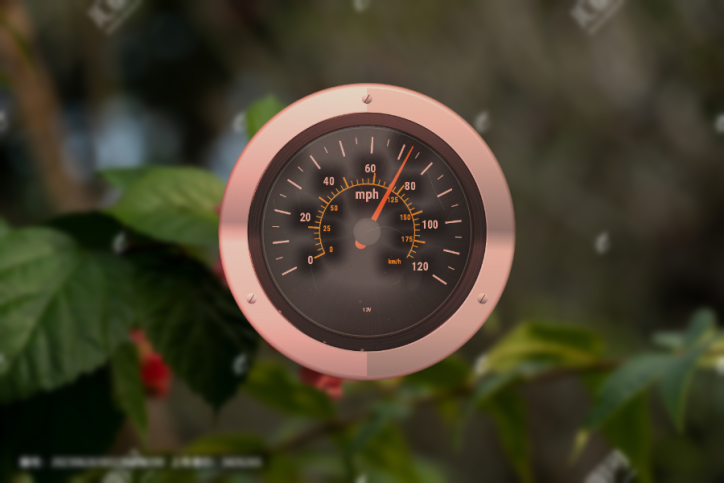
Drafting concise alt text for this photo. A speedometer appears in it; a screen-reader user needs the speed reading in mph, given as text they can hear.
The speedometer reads 72.5 mph
